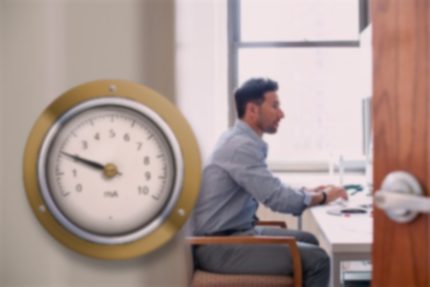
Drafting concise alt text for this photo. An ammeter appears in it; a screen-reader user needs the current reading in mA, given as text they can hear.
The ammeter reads 2 mA
